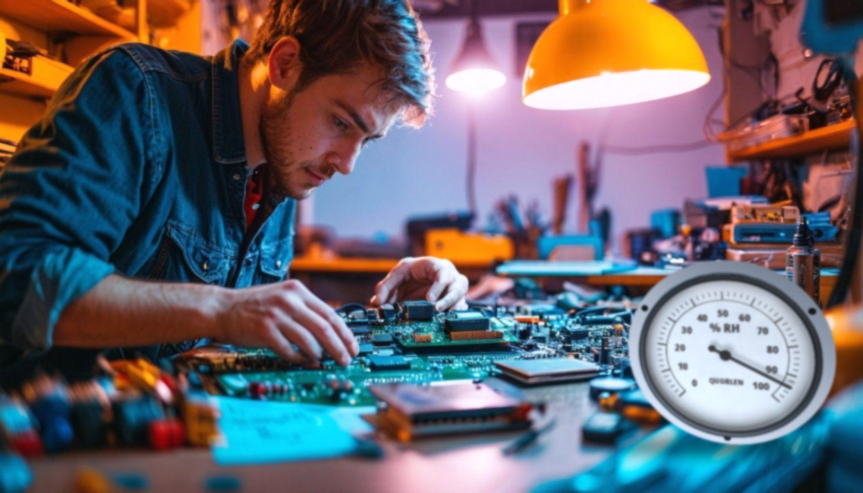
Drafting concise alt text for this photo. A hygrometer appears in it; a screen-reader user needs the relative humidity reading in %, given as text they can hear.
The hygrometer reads 94 %
